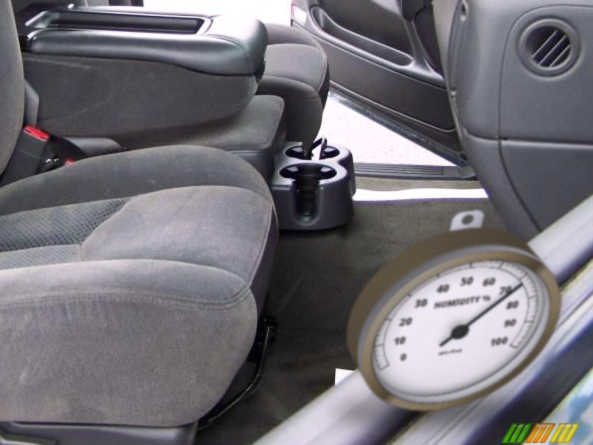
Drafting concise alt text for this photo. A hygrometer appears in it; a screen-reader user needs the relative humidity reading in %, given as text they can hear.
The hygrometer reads 70 %
